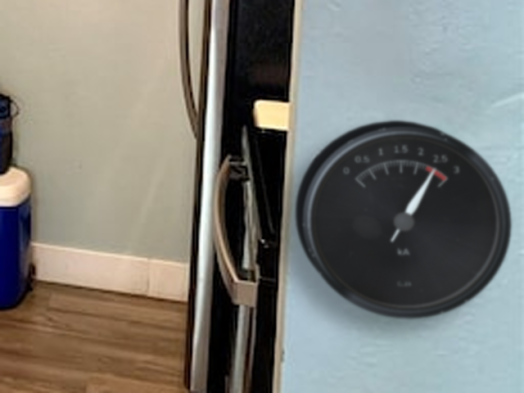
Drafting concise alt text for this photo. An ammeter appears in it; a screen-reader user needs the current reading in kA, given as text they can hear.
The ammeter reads 2.5 kA
